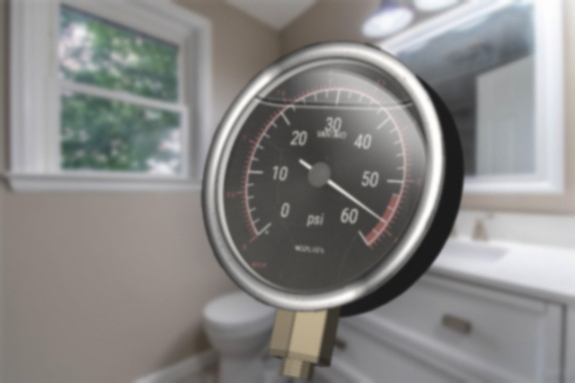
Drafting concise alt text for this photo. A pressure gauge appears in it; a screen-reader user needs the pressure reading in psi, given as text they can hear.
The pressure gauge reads 56 psi
